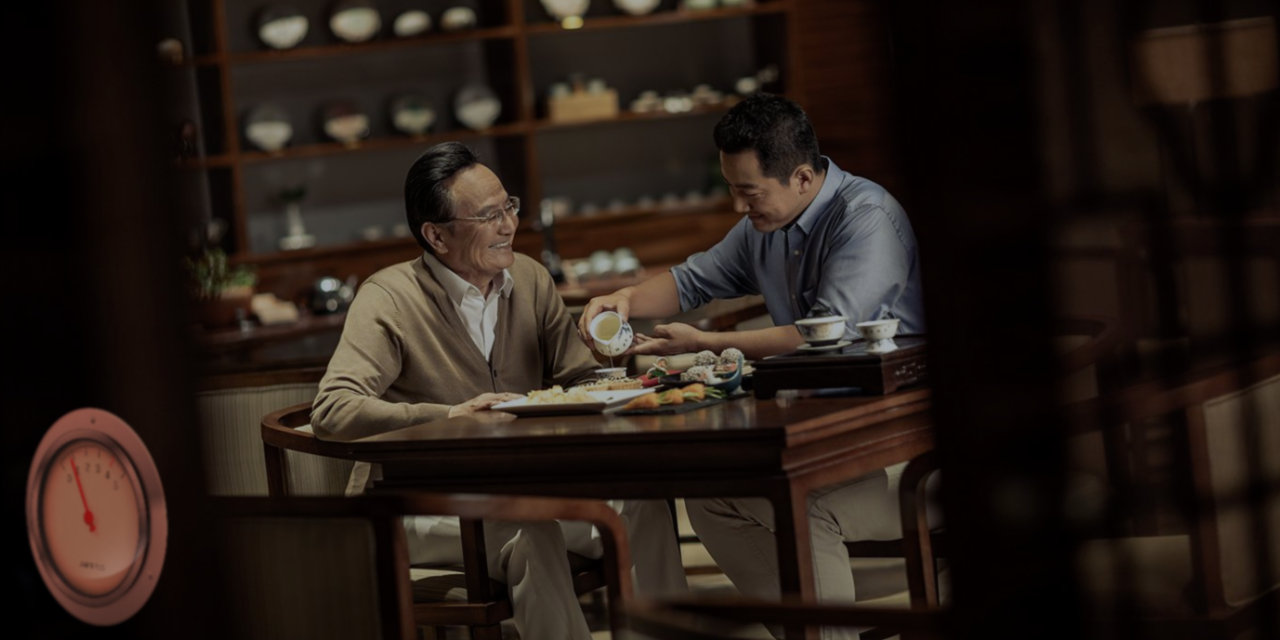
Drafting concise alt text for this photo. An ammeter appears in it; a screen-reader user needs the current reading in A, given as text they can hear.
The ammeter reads 1 A
